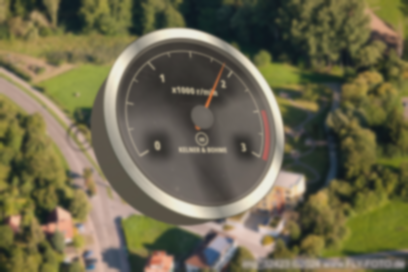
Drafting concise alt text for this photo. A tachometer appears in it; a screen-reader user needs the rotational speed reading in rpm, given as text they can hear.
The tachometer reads 1875 rpm
